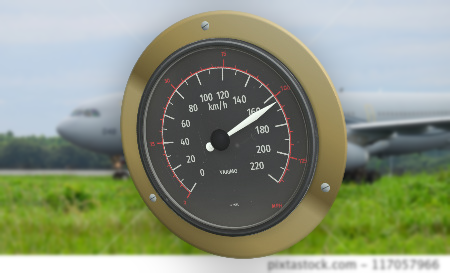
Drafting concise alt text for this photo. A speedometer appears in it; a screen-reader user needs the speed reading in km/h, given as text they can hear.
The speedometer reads 165 km/h
